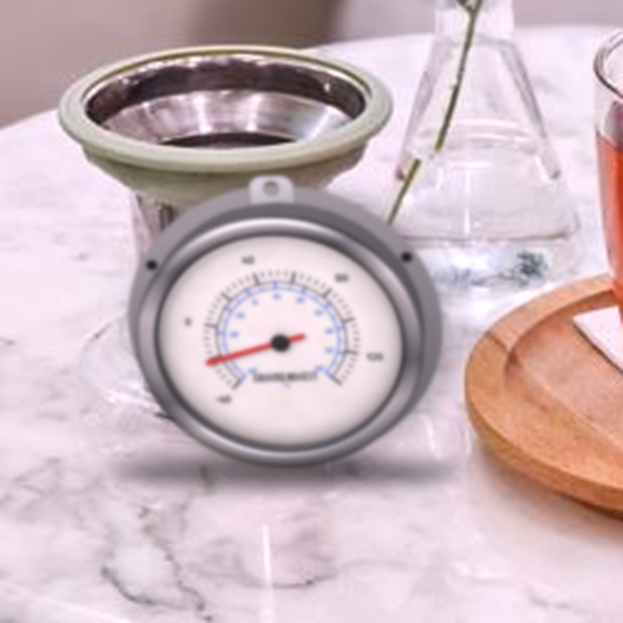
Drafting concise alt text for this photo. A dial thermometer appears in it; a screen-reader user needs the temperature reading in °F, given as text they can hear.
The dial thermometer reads -20 °F
